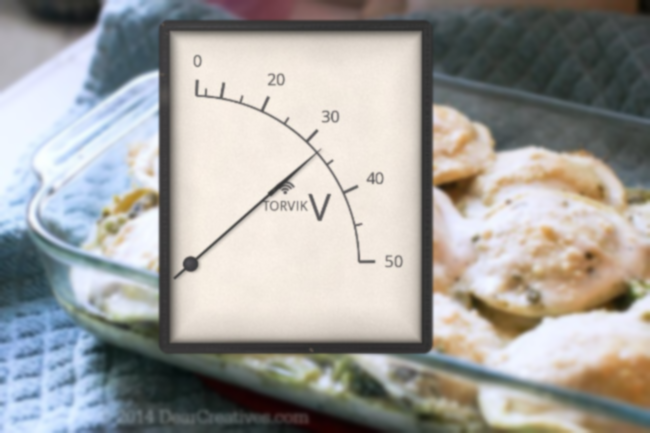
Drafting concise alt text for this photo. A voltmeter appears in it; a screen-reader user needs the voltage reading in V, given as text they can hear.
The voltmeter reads 32.5 V
